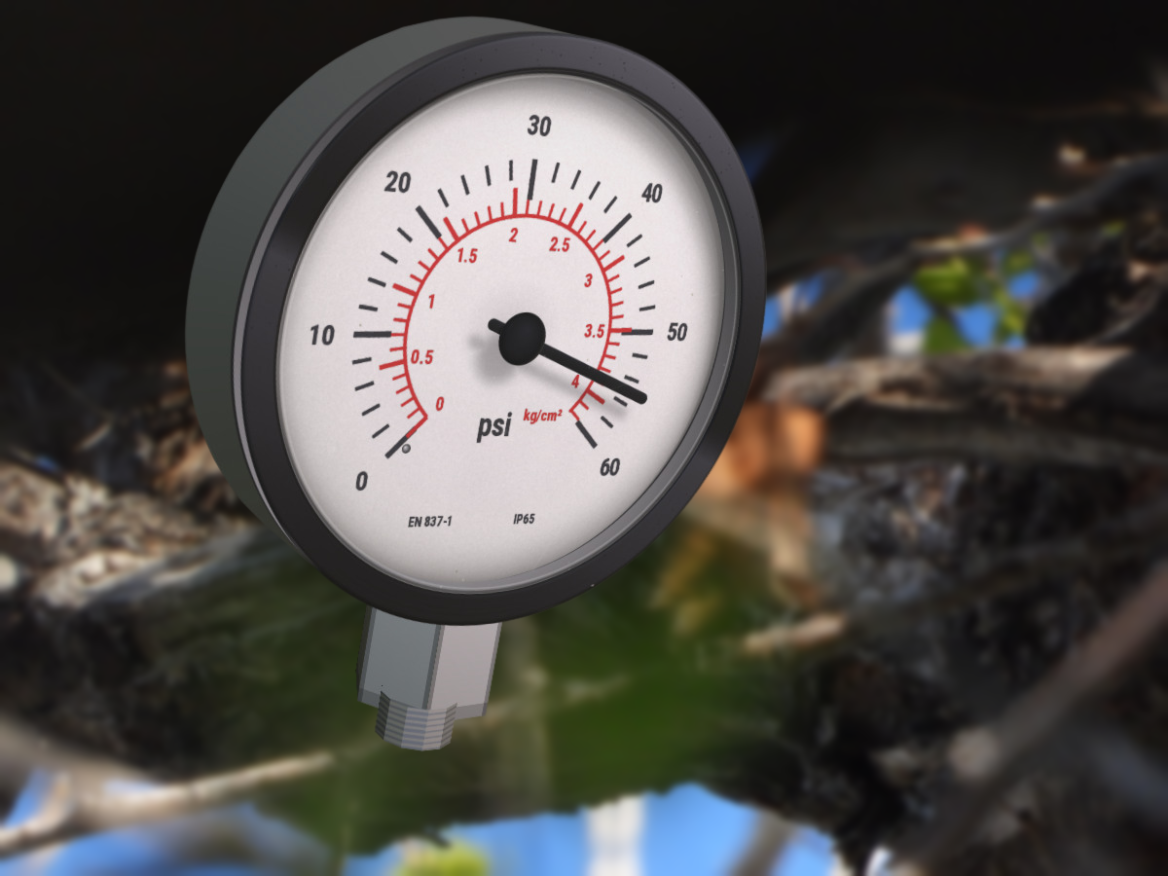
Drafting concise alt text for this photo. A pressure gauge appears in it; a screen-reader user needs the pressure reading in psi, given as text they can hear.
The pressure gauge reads 55 psi
